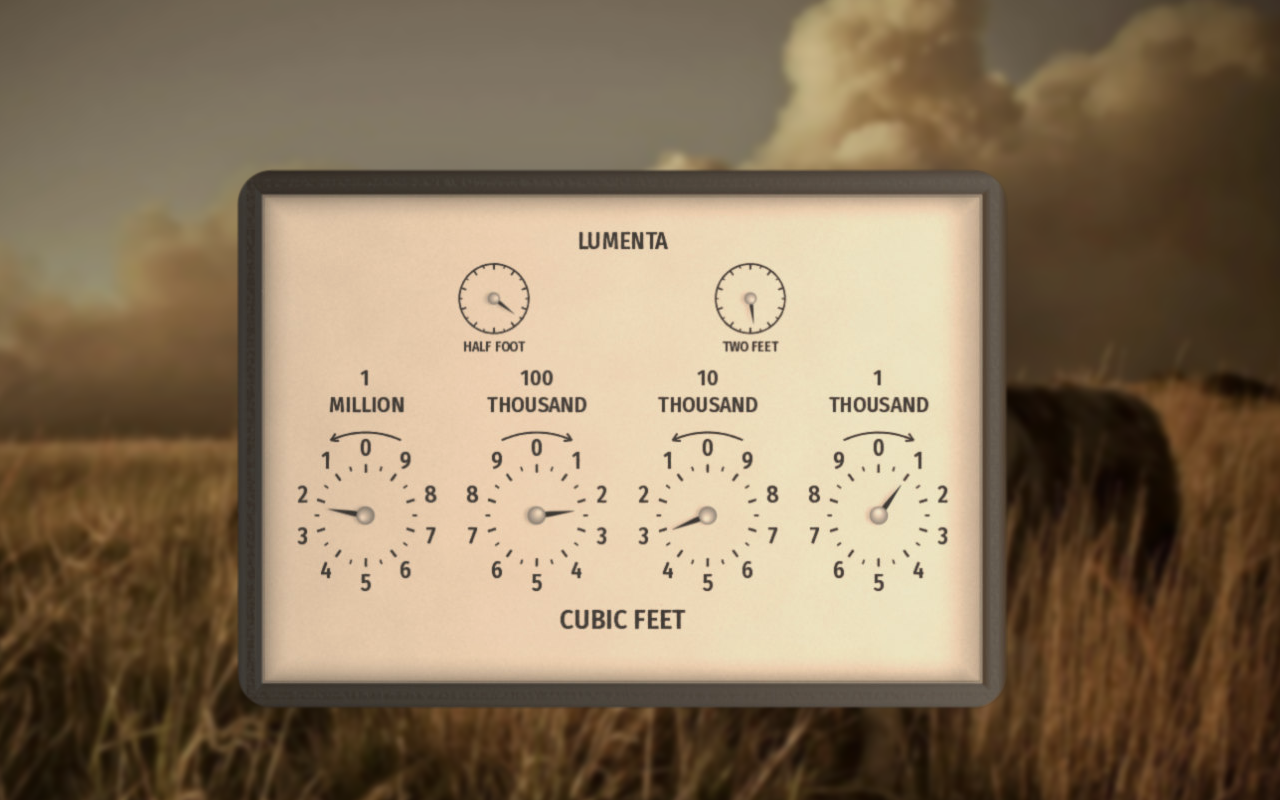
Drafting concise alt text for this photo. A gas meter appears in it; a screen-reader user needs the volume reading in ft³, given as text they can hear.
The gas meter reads 223100 ft³
